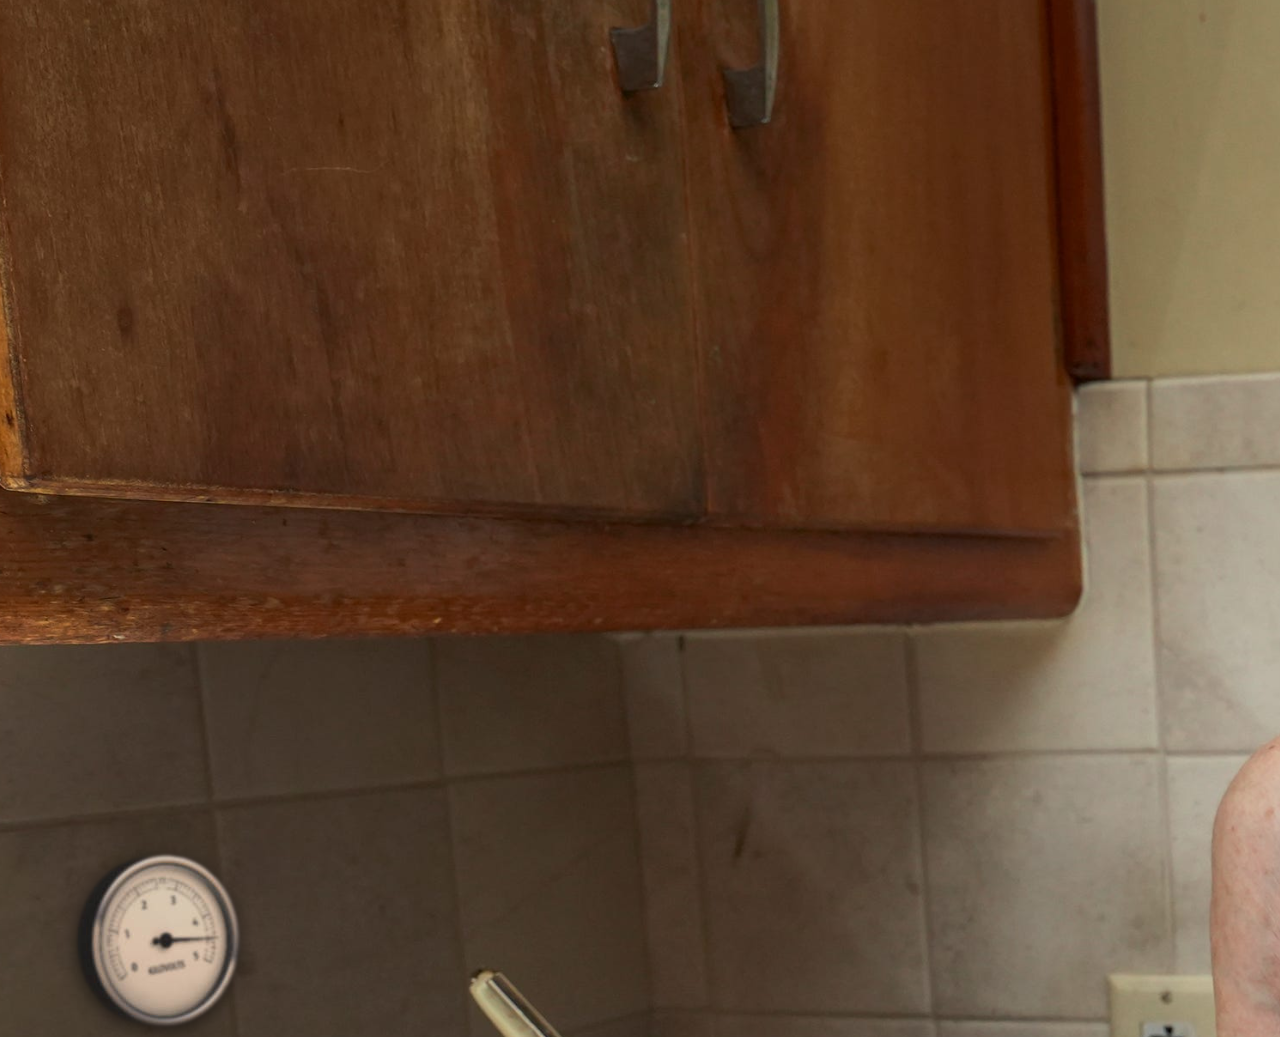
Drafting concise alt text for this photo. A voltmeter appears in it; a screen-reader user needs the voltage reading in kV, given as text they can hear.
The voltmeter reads 4.5 kV
